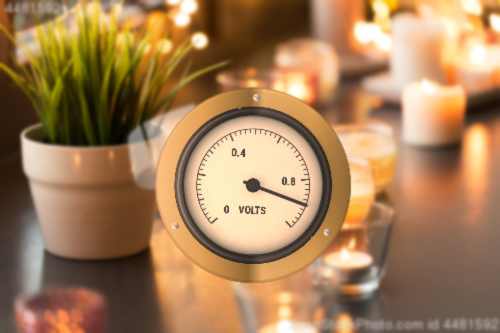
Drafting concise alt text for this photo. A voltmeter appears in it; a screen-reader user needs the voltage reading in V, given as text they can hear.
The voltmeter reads 0.9 V
